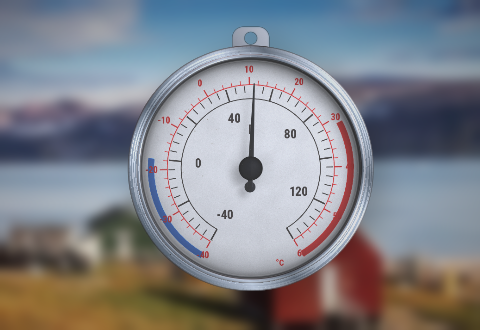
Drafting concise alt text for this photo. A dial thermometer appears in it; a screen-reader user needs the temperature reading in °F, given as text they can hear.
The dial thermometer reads 52 °F
